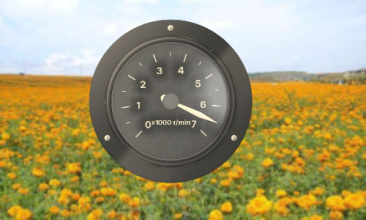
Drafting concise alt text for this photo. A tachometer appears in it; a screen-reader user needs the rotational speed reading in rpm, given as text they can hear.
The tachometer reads 6500 rpm
